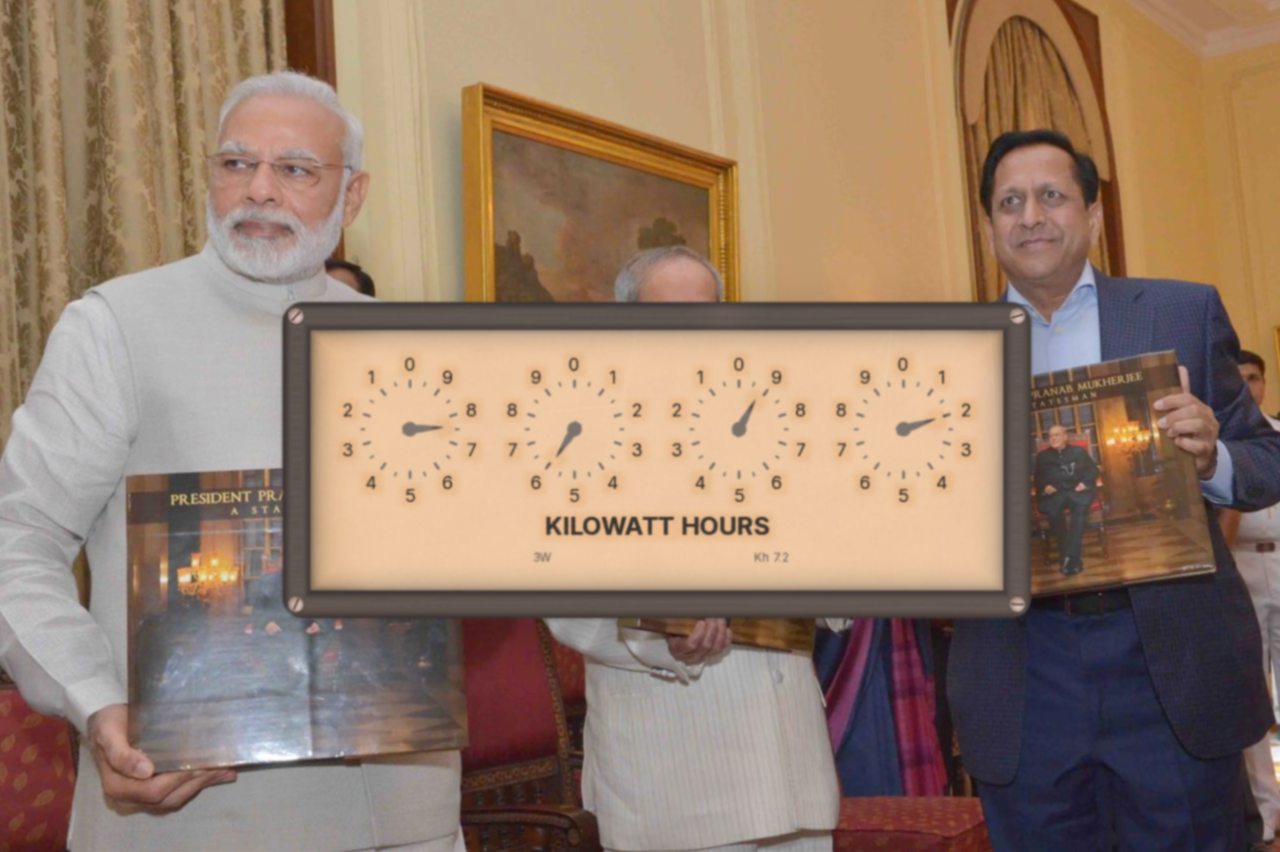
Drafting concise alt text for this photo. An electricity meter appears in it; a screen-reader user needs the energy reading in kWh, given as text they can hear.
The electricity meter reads 7592 kWh
